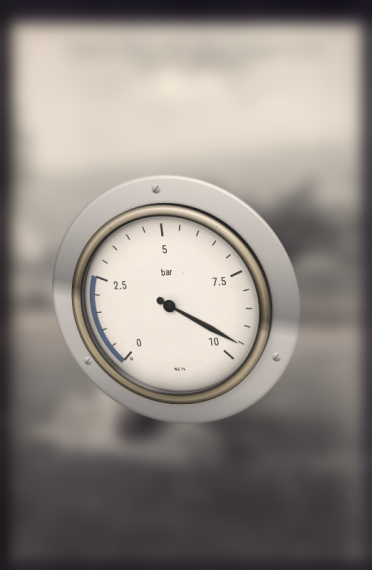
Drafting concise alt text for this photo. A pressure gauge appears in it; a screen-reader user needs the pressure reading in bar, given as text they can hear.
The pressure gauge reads 9.5 bar
